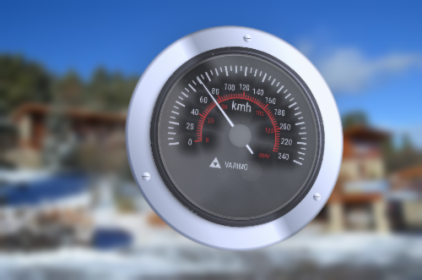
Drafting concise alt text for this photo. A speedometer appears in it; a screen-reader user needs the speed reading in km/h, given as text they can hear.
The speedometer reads 70 km/h
